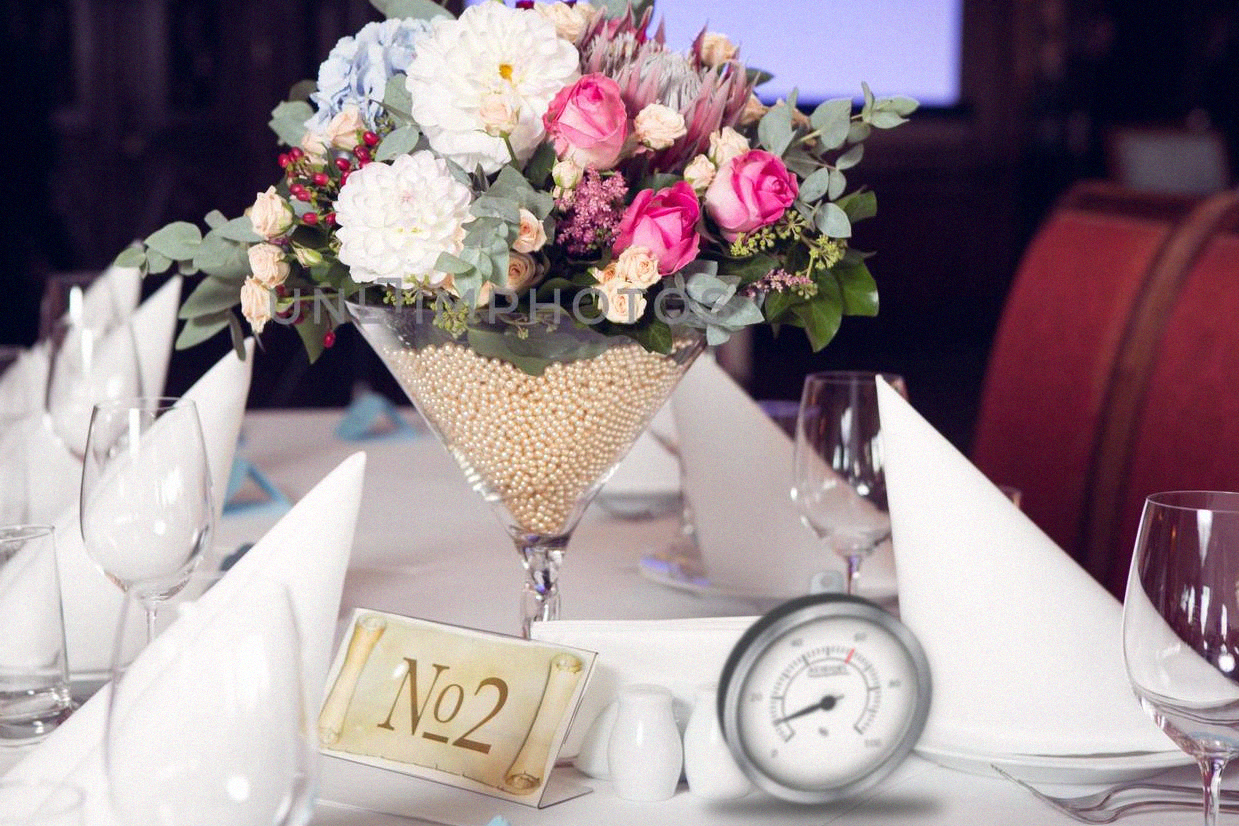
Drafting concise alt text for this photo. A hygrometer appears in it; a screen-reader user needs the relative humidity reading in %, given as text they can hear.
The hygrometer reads 10 %
